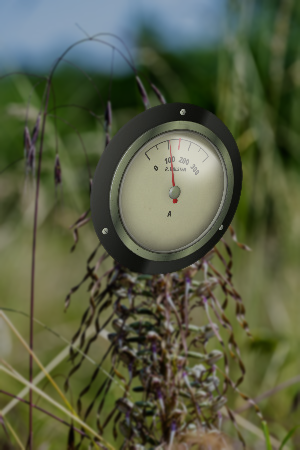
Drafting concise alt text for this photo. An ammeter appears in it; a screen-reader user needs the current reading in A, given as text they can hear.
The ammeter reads 100 A
